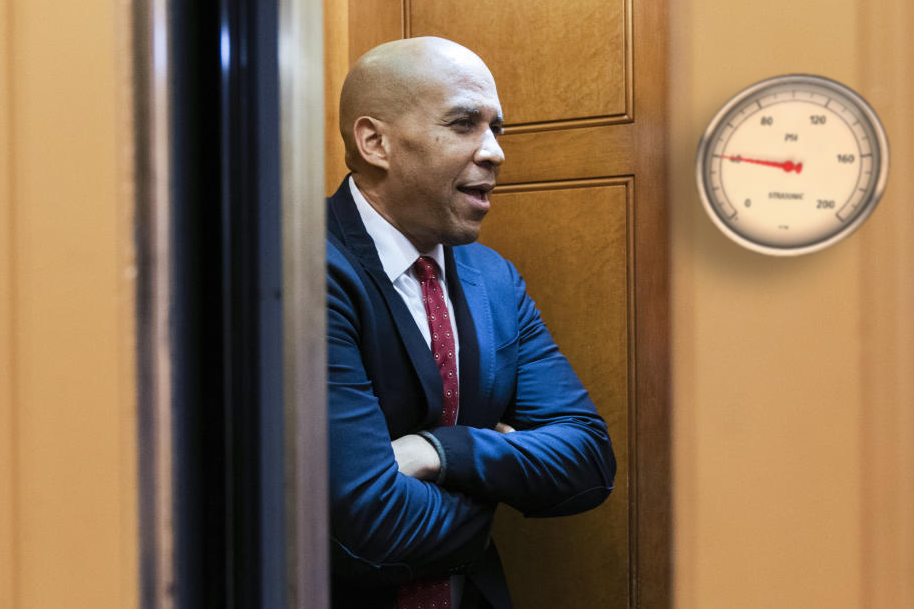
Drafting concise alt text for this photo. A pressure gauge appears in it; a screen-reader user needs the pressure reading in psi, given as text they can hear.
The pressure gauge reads 40 psi
